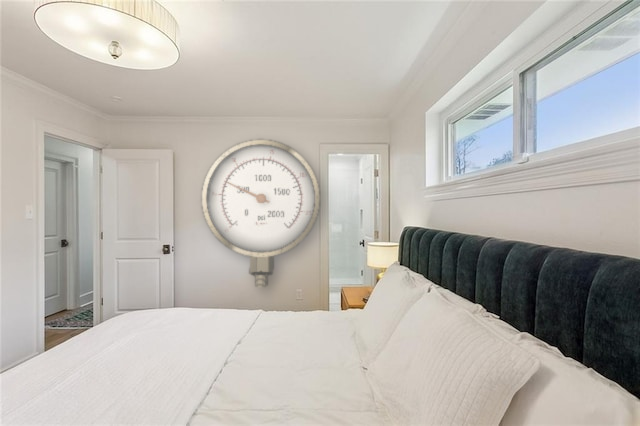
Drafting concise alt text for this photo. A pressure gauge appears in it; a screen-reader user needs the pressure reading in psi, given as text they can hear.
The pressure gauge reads 500 psi
